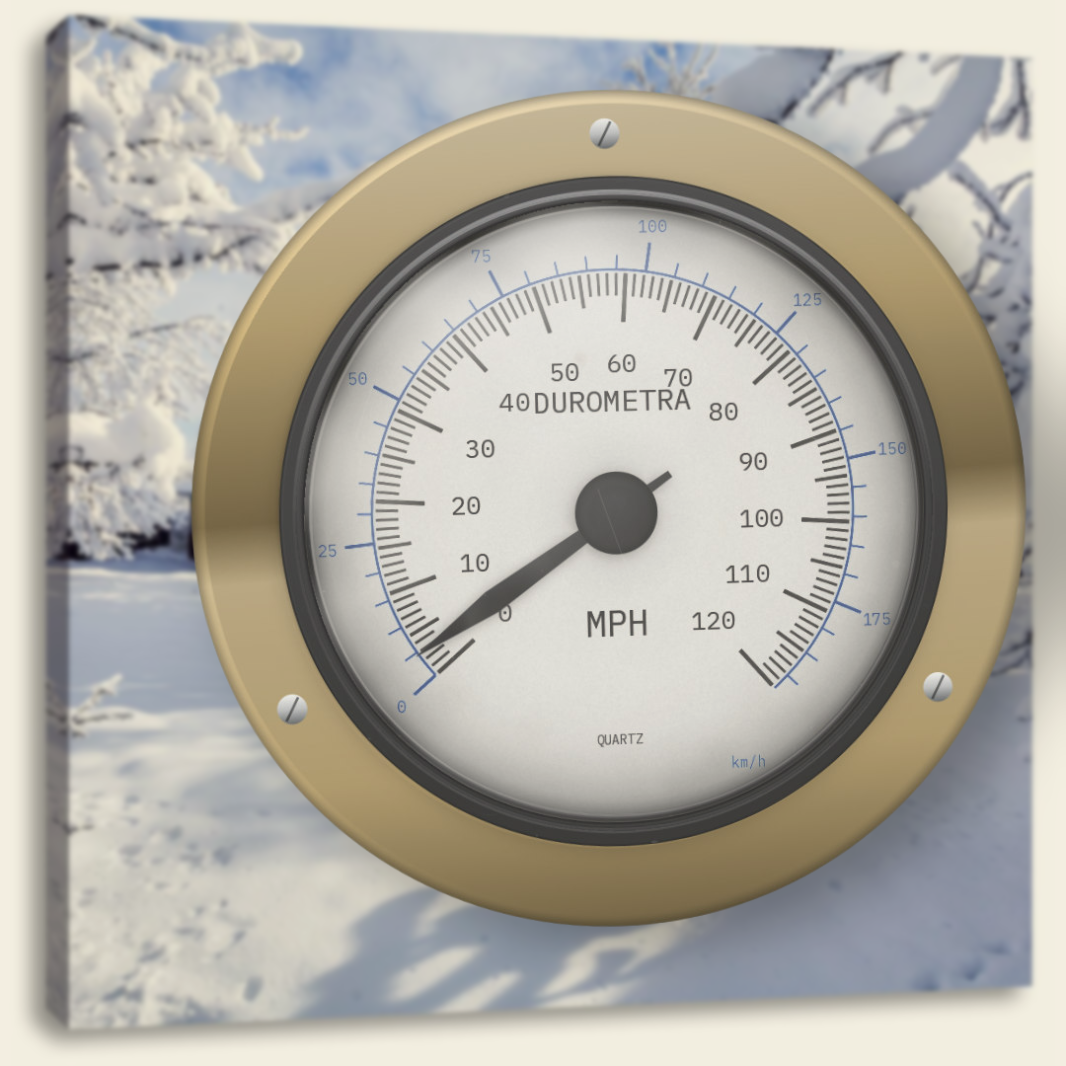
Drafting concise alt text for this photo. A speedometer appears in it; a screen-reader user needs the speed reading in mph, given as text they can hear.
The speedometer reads 3 mph
